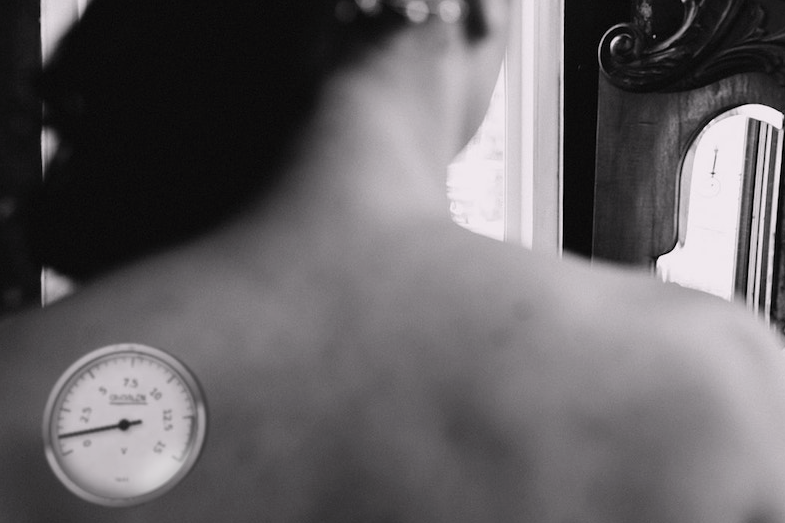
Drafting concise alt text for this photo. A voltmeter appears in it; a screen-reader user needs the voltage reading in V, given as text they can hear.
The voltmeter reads 1 V
